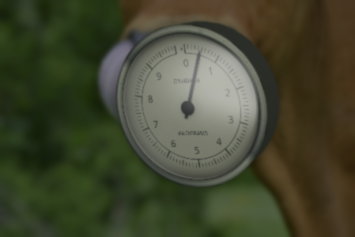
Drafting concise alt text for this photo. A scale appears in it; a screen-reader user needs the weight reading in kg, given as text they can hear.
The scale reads 0.5 kg
